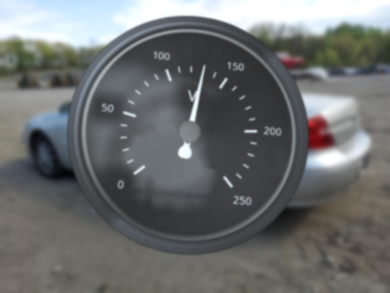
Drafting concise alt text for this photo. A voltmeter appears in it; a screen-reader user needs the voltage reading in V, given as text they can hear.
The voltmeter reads 130 V
